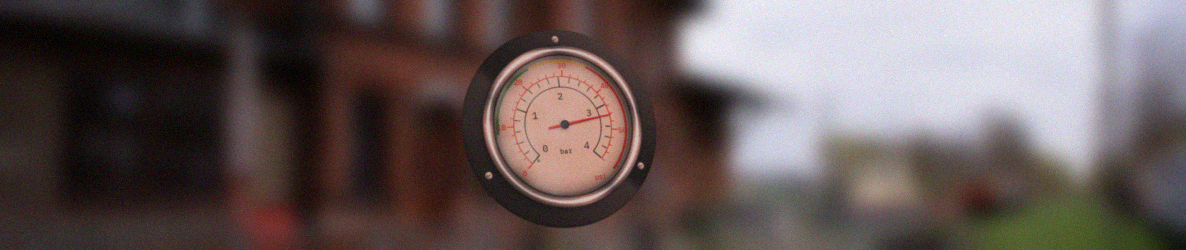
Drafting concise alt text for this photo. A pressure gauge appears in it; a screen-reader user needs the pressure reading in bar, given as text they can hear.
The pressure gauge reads 3.2 bar
